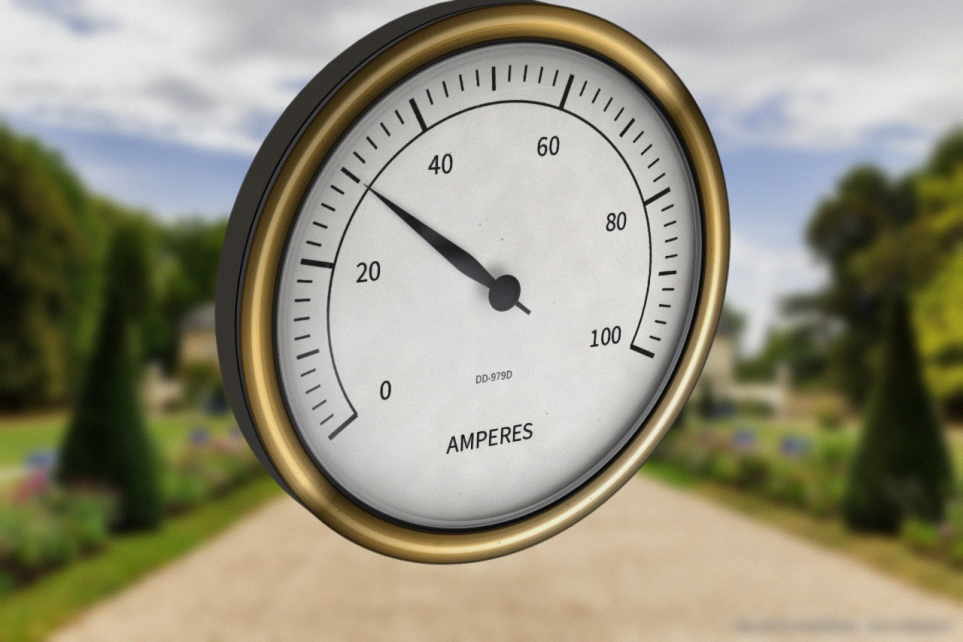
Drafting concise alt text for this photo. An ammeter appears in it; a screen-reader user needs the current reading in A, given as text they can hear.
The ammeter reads 30 A
